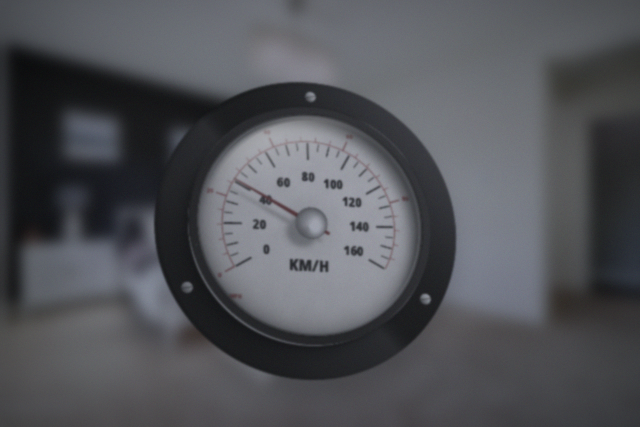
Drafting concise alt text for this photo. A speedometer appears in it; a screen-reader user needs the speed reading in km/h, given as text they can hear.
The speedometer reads 40 km/h
